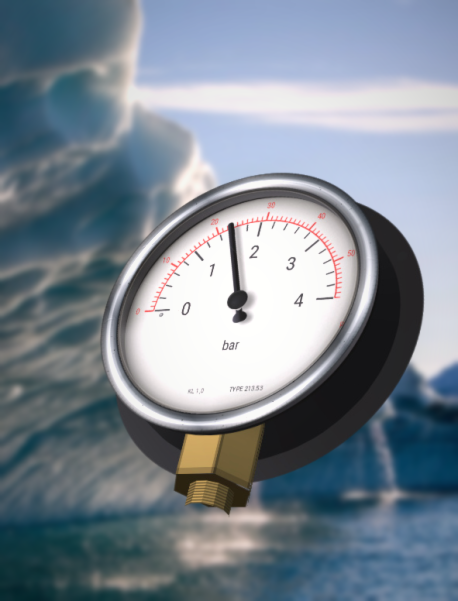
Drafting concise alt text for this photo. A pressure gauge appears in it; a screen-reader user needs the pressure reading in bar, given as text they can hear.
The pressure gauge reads 1.6 bar
